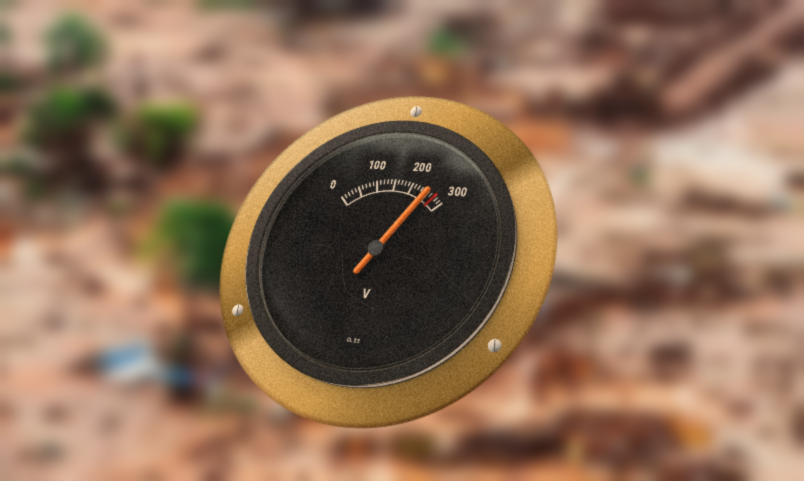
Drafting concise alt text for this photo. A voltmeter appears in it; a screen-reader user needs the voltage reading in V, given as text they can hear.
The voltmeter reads 250 V
